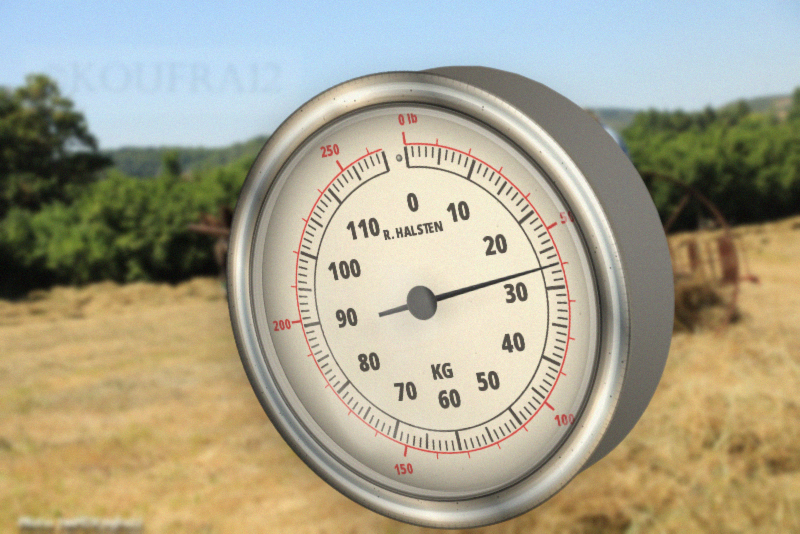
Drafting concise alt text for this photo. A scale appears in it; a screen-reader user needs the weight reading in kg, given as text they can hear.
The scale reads 27 kg
